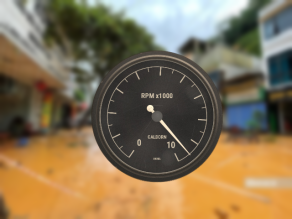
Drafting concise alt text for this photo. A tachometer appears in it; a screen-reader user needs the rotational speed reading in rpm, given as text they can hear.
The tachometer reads 9500 rpm
